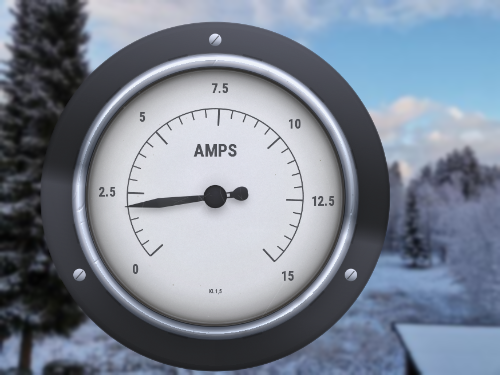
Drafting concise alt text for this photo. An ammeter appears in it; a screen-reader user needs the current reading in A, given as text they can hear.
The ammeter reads 2 A
